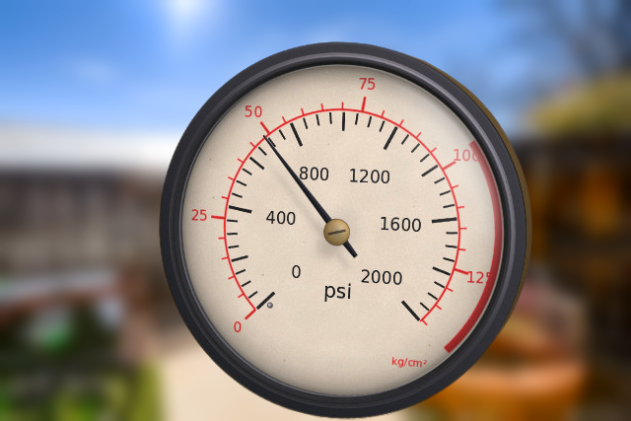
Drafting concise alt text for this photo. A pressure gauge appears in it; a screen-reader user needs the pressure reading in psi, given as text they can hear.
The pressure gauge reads 700 psi
